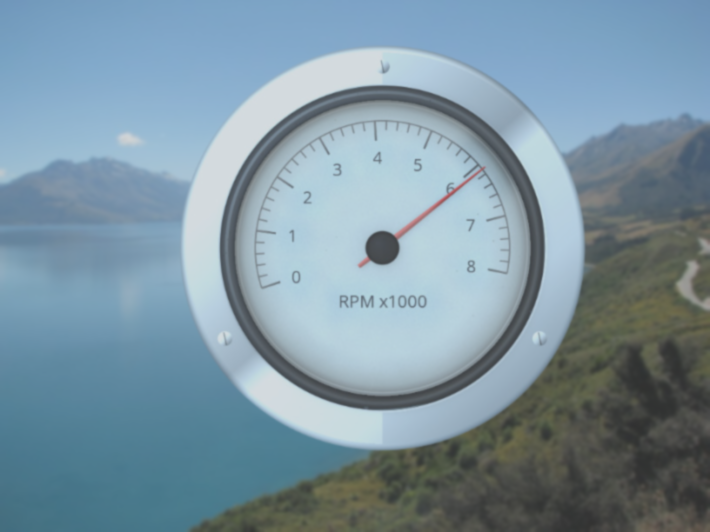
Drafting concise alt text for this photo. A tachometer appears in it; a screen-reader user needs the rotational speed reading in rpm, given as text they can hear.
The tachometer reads 6100 rpm
